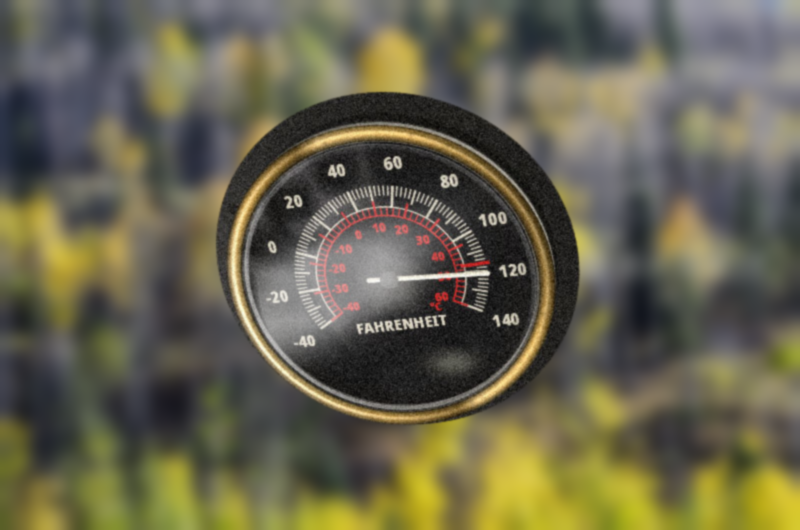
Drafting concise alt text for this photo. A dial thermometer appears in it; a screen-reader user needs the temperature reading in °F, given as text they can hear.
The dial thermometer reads 120 °F
